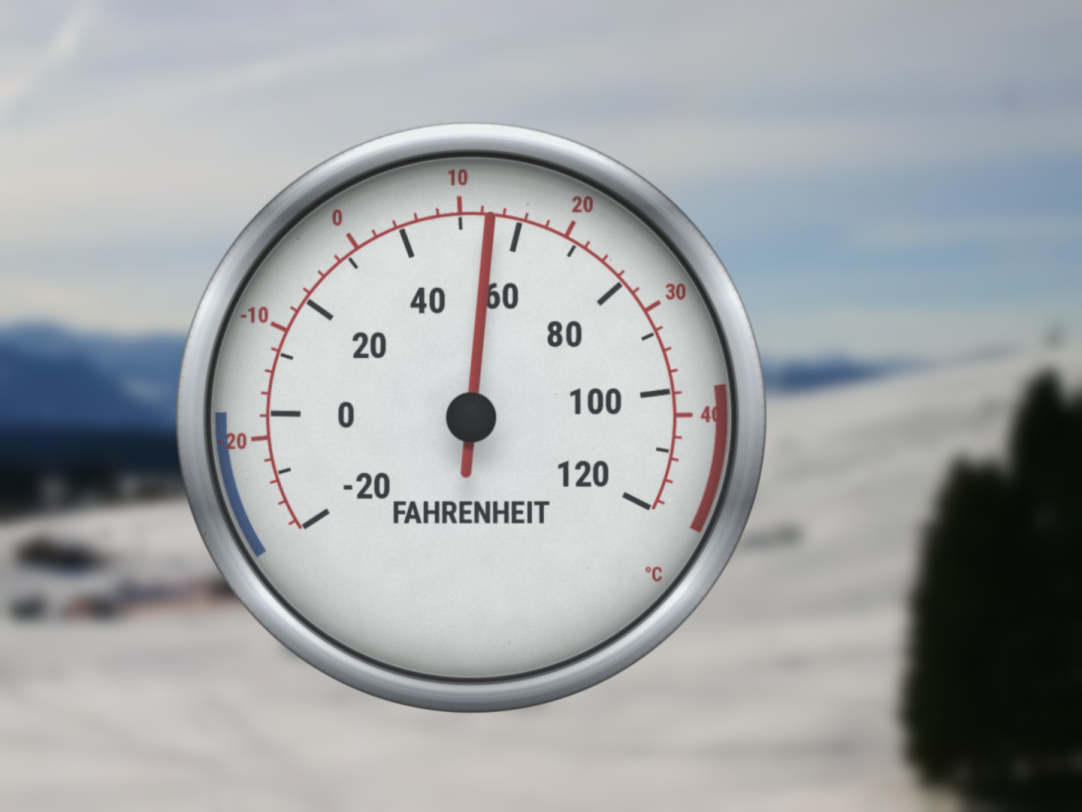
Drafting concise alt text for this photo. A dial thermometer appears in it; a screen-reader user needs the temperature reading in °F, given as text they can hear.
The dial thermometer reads 55 °F
